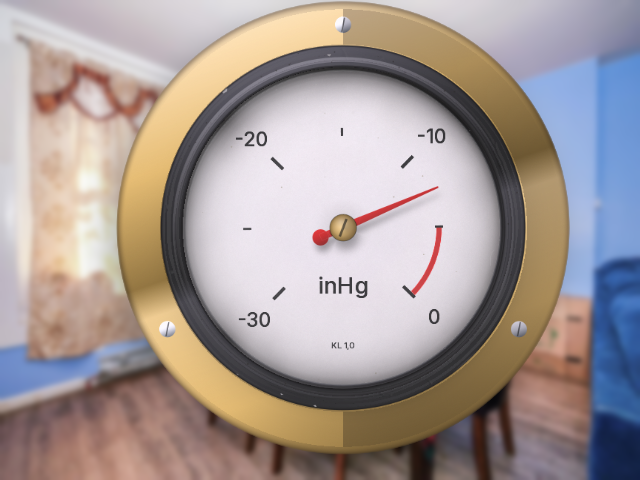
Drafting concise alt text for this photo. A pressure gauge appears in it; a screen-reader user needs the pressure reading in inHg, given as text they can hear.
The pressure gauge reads -7.5 inHg
